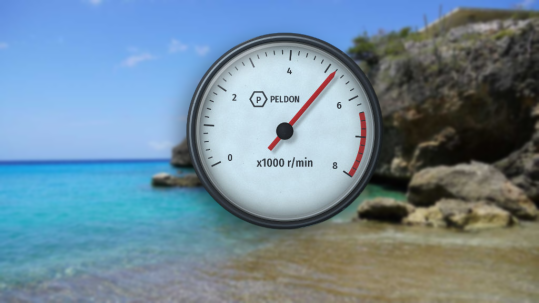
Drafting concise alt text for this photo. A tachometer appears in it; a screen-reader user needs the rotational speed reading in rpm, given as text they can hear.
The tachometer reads 5200 rpm
